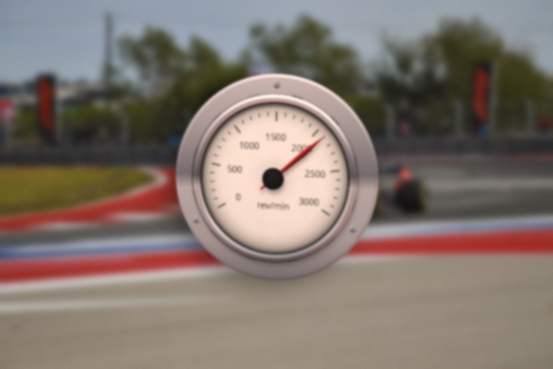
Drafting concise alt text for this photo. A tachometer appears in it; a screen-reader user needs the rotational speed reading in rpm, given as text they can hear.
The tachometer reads 2100 rpm
